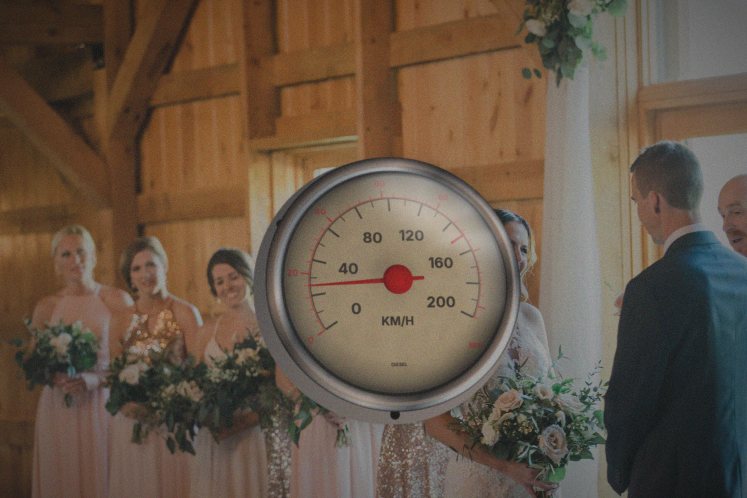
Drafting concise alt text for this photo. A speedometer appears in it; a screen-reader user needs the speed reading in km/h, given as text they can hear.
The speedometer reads 25 km/h
